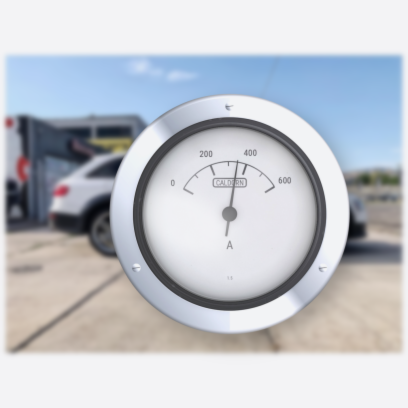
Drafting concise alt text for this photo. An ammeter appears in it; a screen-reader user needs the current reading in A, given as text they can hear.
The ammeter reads 350 A
